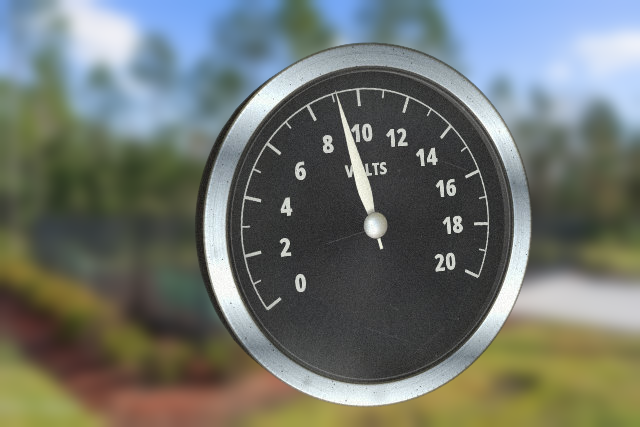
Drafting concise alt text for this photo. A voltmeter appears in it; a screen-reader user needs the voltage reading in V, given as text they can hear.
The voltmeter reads 9 V
